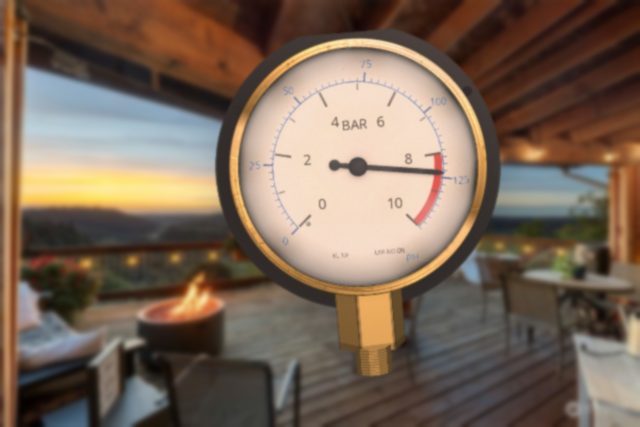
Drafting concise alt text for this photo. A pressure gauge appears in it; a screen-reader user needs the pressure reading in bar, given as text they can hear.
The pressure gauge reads 8.5 bar
